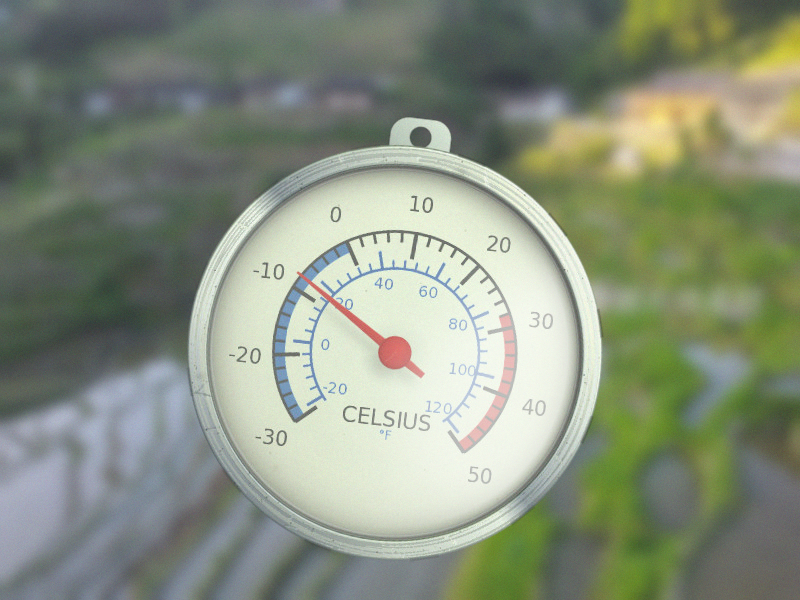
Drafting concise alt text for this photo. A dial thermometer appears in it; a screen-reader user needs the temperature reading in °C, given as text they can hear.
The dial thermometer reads -8 °C
